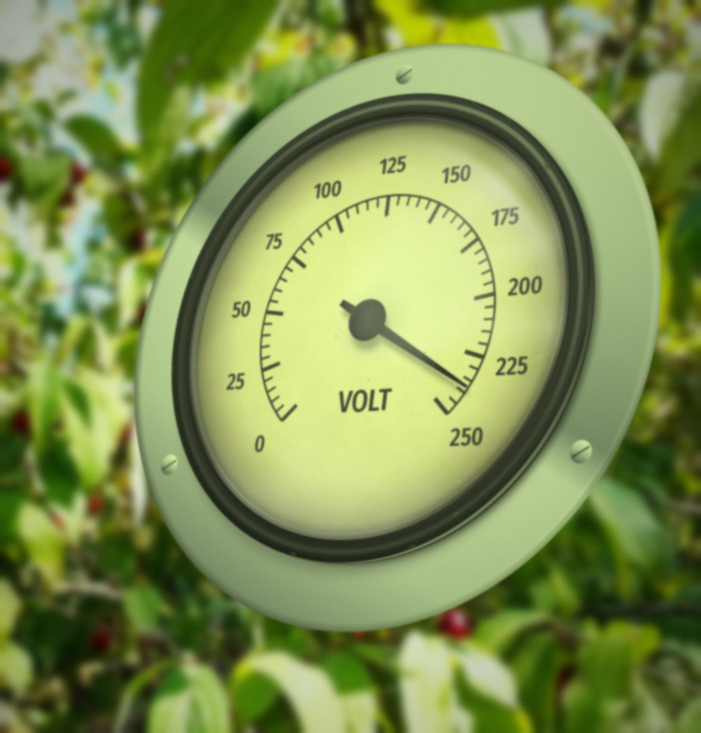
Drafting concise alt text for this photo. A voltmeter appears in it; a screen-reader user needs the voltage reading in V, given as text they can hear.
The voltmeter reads 237.5 V
